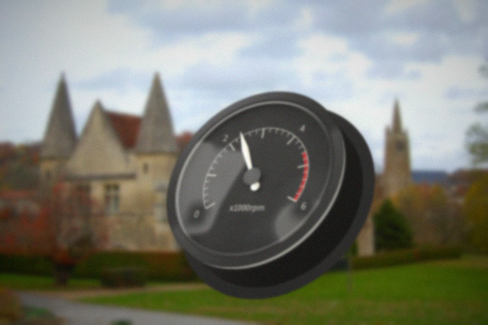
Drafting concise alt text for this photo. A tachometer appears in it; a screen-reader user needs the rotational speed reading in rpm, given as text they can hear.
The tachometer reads 2400 rpm
